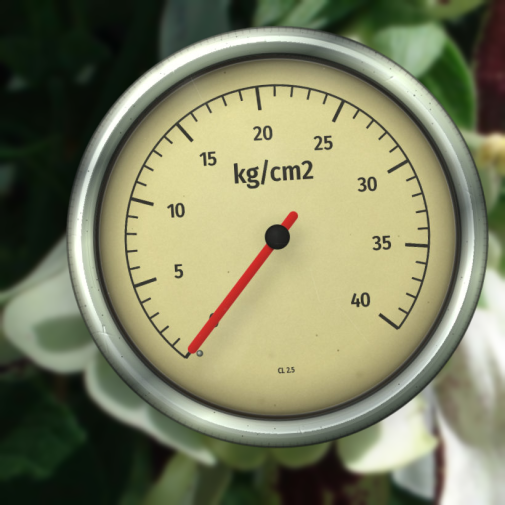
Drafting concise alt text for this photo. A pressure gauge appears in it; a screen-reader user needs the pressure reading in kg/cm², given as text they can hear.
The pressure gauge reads 0 kg/cm²
